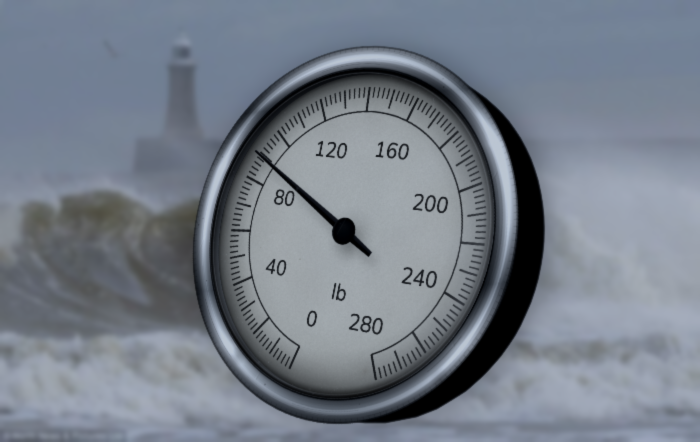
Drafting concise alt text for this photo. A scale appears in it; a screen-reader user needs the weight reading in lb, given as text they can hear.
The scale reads 90 lb
